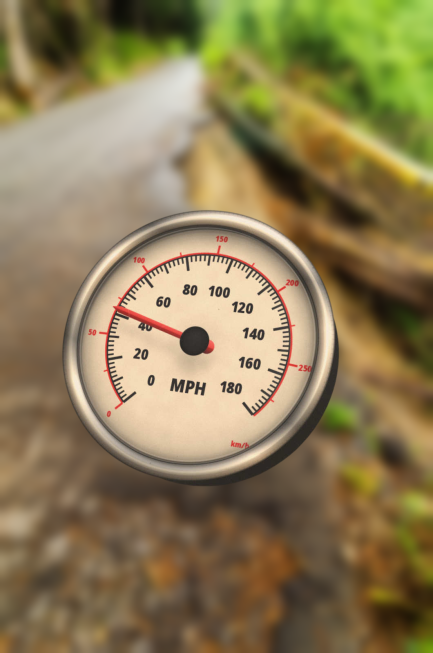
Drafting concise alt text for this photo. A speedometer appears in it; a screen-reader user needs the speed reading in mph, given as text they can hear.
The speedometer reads 42 mph
